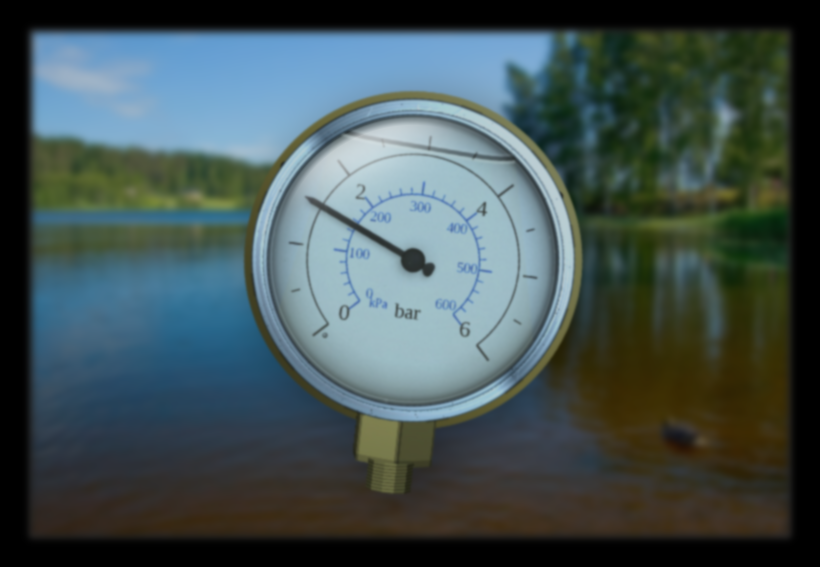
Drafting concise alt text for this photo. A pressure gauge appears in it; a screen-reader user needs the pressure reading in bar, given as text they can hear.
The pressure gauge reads 1.5 bar
